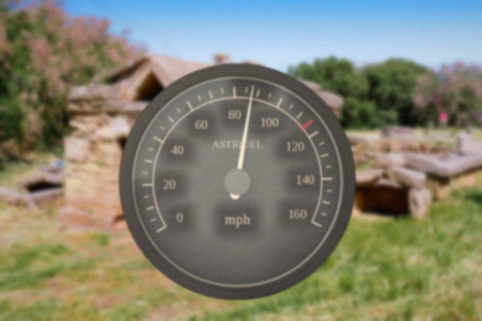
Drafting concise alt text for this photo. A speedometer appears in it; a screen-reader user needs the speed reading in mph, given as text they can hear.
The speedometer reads 87.5 mph
